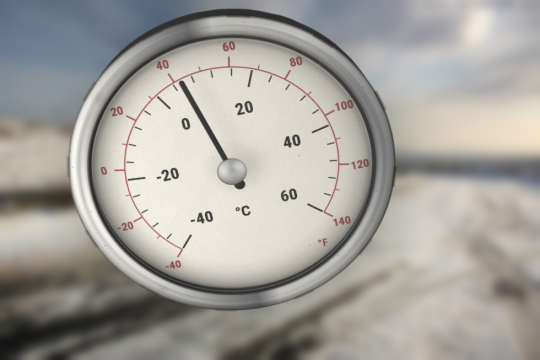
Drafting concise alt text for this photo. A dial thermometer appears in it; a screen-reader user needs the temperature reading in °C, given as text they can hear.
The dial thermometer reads 6 °C
